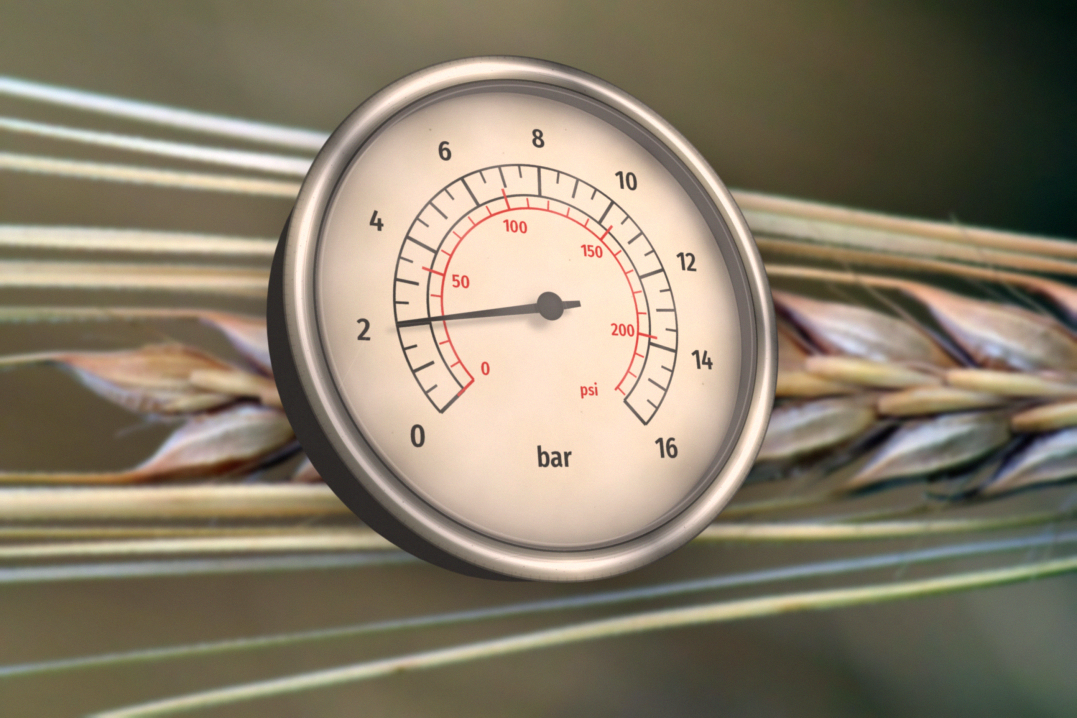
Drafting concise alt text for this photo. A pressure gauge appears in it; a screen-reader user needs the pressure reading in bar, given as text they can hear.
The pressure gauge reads 2 bar
